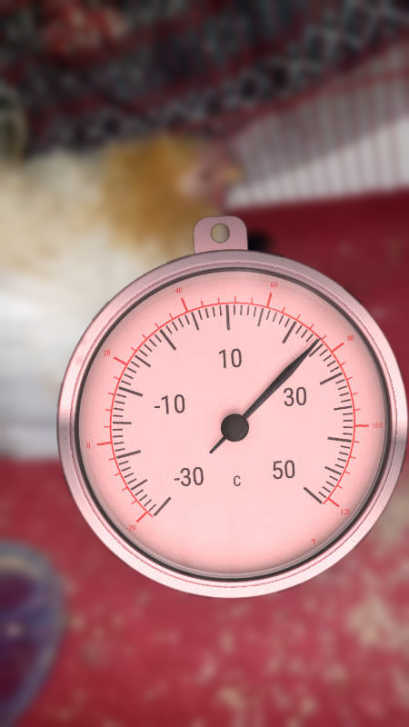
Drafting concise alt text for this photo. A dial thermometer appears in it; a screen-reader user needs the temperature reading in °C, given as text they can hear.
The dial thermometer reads 24 °C
